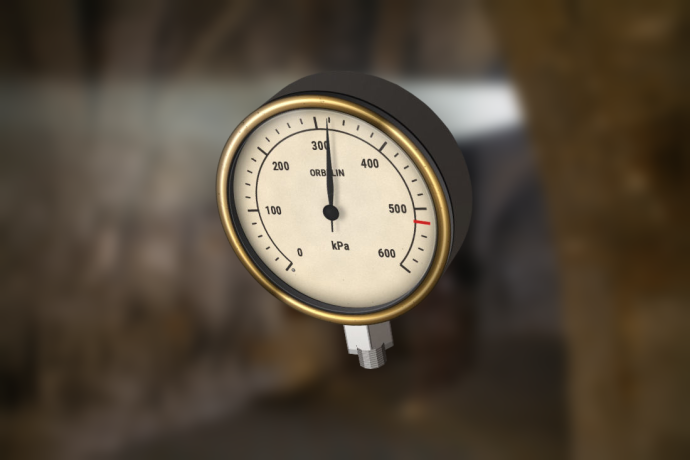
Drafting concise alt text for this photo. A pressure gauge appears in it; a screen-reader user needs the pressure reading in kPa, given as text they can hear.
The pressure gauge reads 320 kPa
